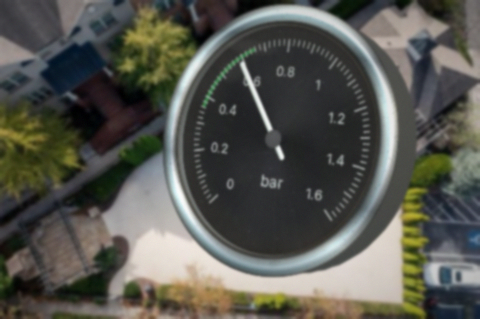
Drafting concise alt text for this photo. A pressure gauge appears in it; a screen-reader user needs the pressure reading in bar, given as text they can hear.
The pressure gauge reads 0.6 bar
